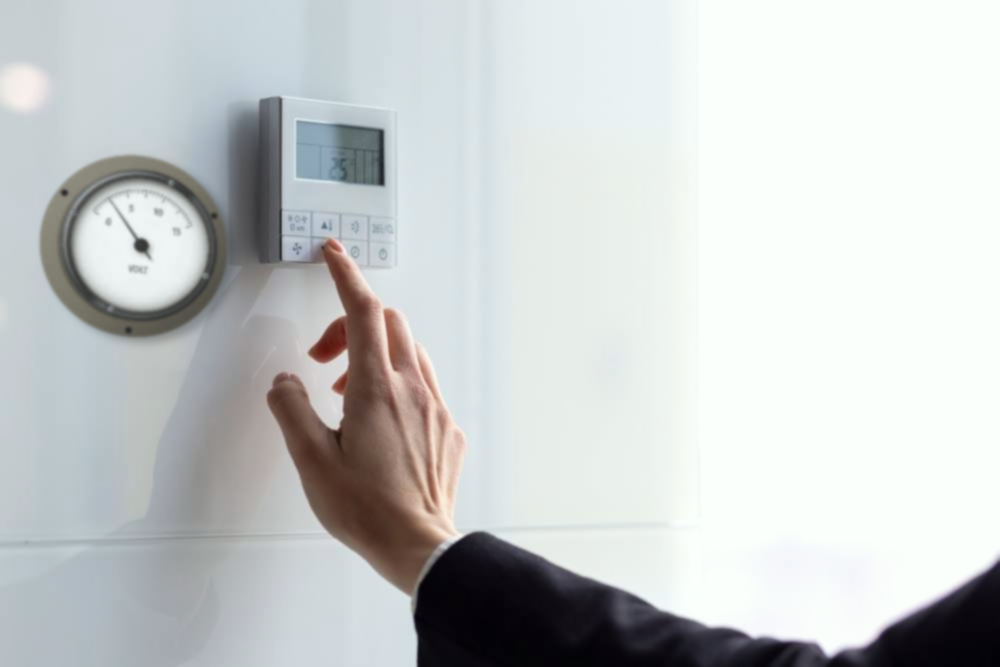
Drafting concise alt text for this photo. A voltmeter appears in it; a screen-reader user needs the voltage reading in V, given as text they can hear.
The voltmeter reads 2.5 V
